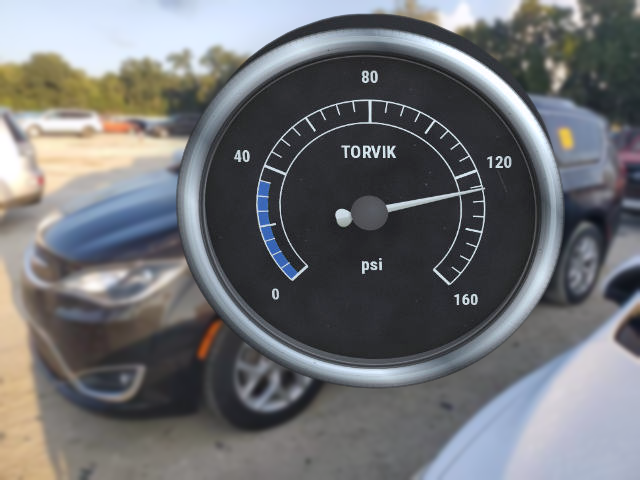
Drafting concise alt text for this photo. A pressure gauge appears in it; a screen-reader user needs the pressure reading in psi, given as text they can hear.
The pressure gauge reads 125 psi
